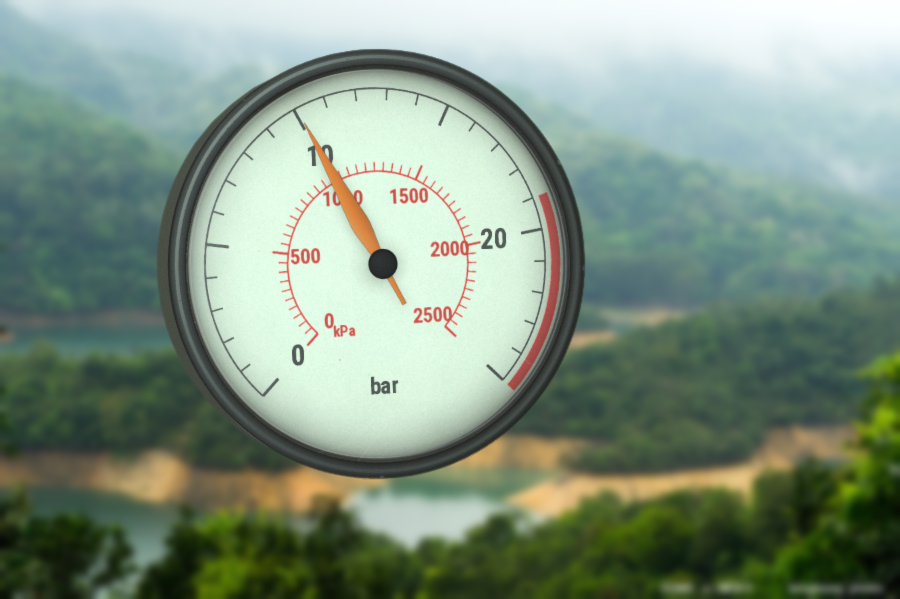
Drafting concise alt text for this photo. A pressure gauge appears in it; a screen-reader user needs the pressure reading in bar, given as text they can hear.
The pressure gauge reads 10 bar
